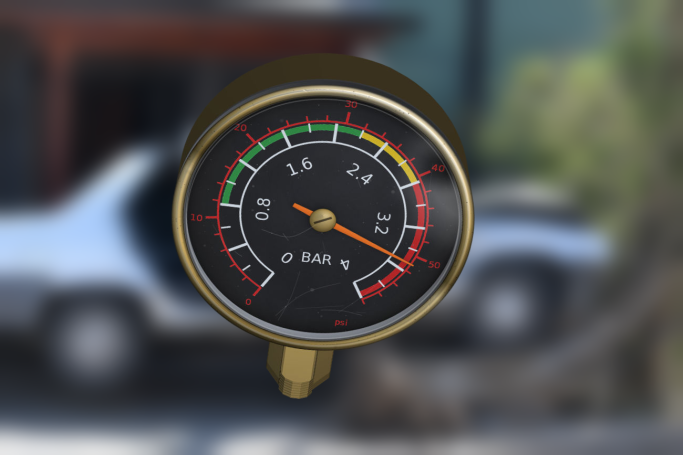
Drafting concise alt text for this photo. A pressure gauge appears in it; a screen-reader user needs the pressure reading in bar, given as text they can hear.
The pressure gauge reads 3.5 bar
